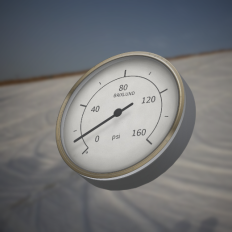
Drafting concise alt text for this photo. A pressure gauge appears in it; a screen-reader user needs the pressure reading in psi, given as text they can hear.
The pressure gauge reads 10 psi
